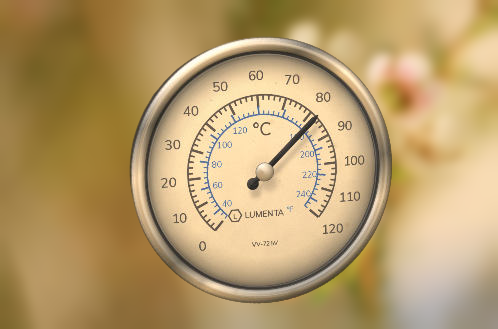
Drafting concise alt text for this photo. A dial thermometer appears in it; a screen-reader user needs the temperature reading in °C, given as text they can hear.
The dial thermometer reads 82 °C
